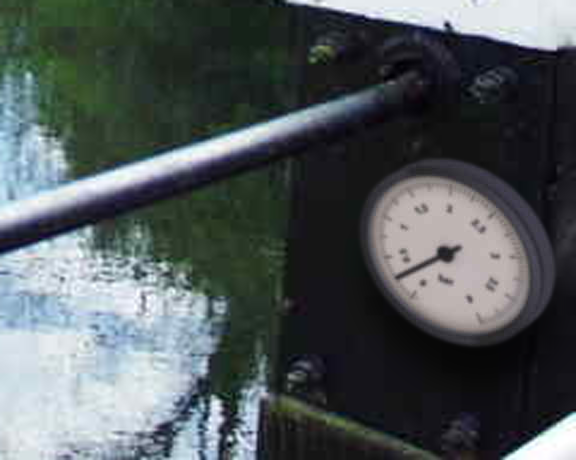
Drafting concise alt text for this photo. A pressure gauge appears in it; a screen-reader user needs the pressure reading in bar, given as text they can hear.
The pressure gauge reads 0.25 bar
